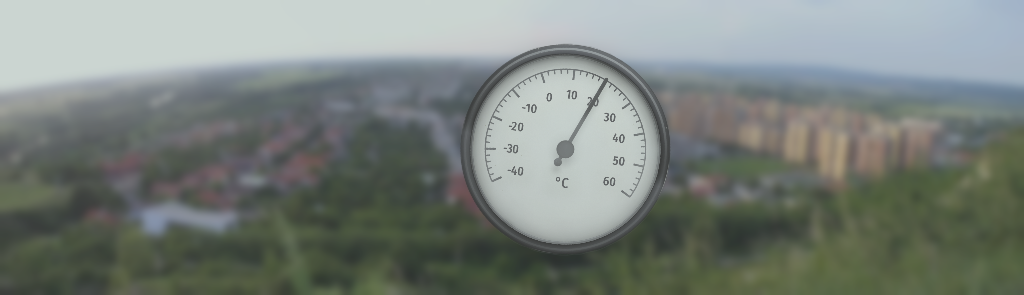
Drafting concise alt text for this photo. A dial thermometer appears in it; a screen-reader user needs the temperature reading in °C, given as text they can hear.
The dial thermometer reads 20 °C
